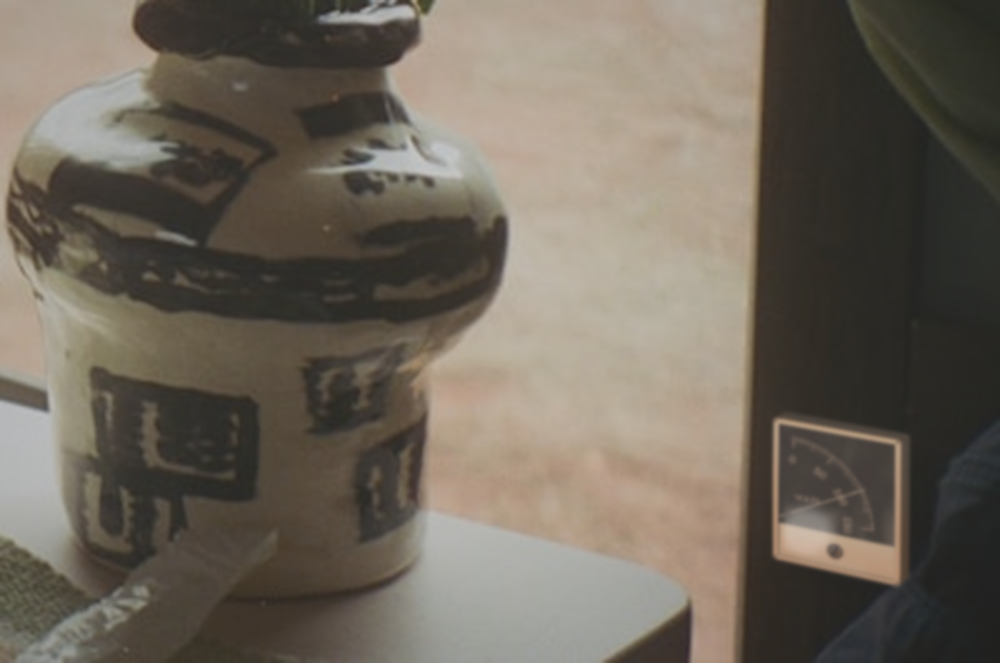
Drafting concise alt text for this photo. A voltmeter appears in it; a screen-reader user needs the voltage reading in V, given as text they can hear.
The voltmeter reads 100 V
